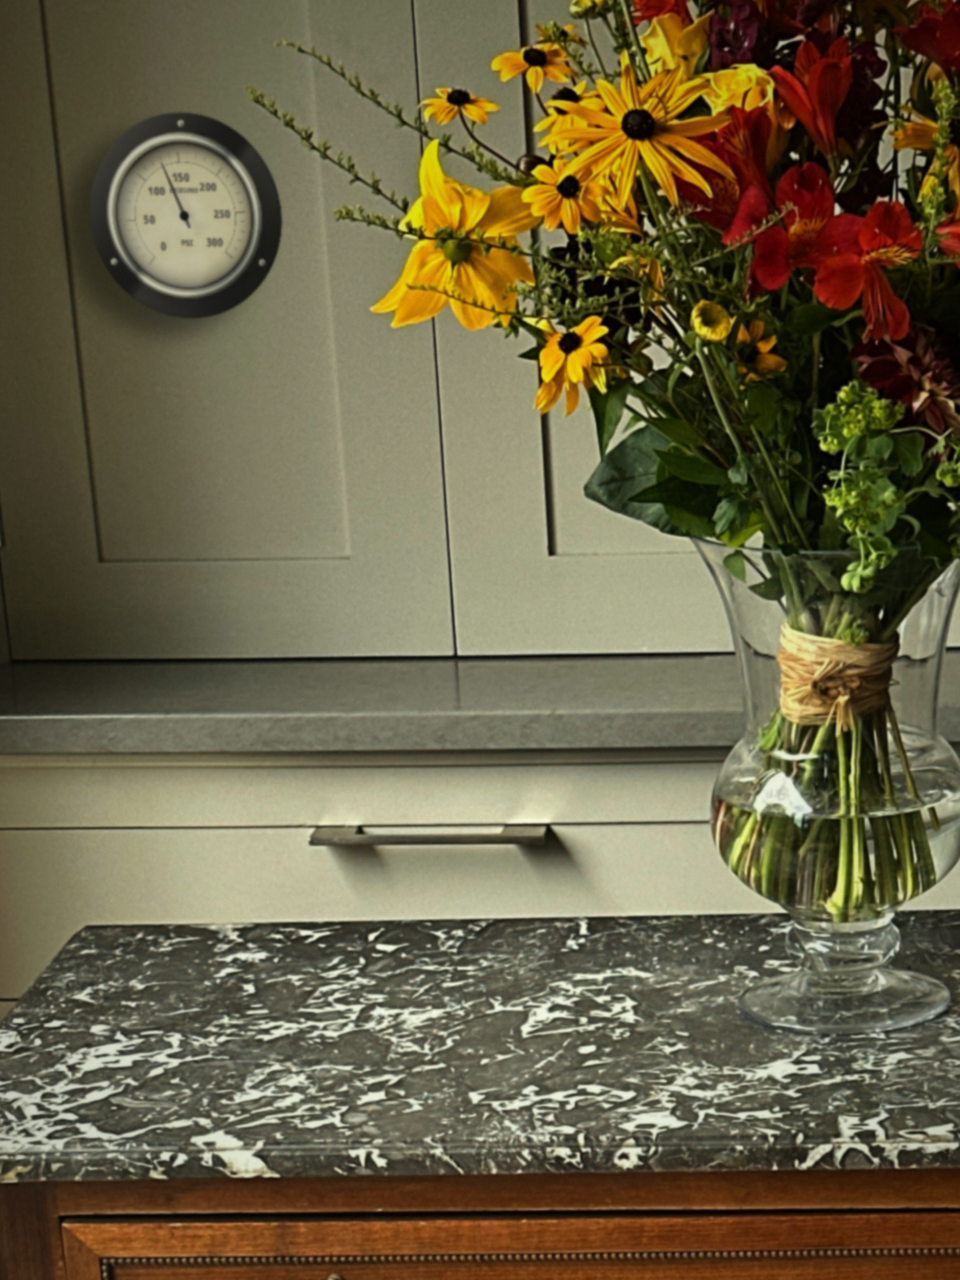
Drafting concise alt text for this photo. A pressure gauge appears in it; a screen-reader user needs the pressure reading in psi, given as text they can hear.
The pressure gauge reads 130 psi
